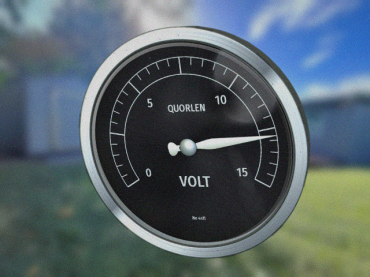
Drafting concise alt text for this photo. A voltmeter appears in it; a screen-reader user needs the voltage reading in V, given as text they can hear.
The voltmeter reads 12.75 V
